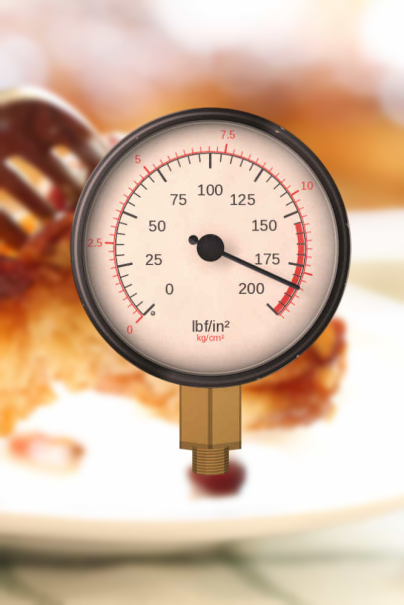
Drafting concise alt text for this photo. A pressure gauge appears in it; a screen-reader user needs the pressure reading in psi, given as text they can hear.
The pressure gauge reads 185 psi
